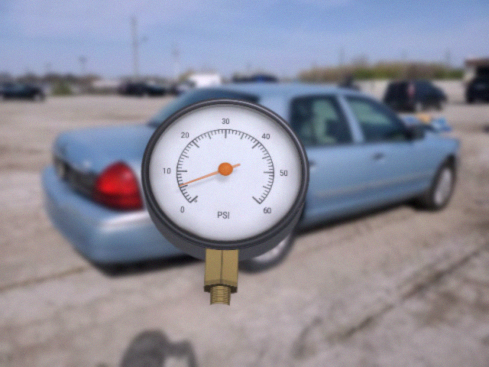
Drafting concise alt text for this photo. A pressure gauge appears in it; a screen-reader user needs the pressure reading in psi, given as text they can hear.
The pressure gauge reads 5 psi
